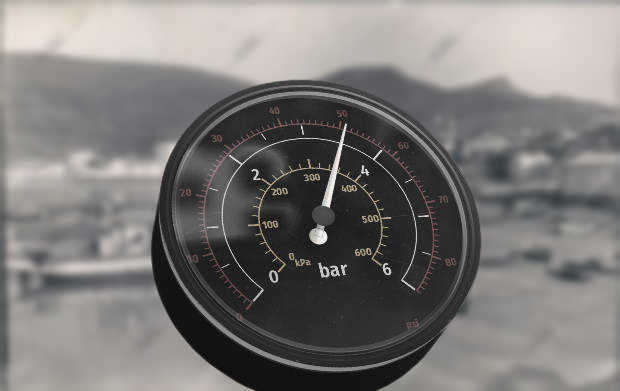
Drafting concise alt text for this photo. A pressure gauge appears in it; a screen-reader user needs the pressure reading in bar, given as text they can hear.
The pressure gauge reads 3.5 bar
